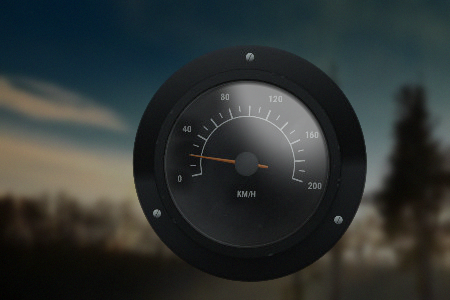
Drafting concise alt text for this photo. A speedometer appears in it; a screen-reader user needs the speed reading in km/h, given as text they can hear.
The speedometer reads 20 km/h
